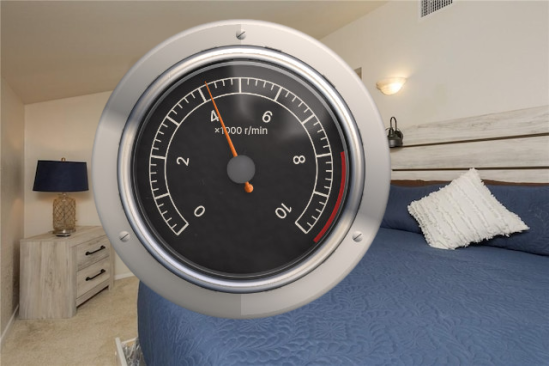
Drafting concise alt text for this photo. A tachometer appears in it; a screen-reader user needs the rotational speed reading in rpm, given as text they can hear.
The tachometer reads 4200 rpm
